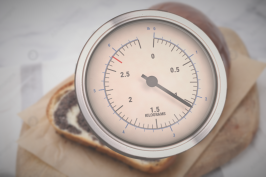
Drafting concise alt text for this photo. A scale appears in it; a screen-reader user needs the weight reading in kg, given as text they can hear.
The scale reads 1.05 kg
